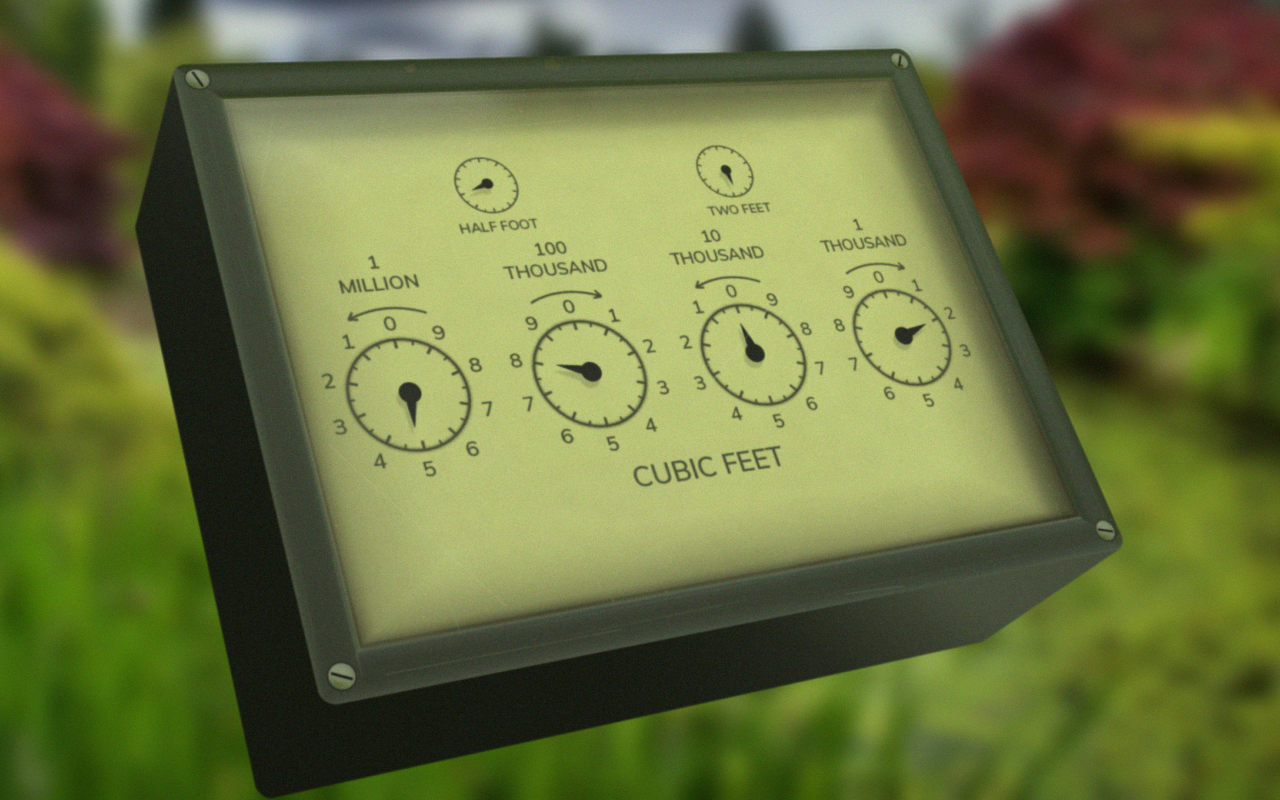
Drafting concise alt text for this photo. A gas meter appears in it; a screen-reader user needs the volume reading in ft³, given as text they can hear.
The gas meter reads 480200 ft³
